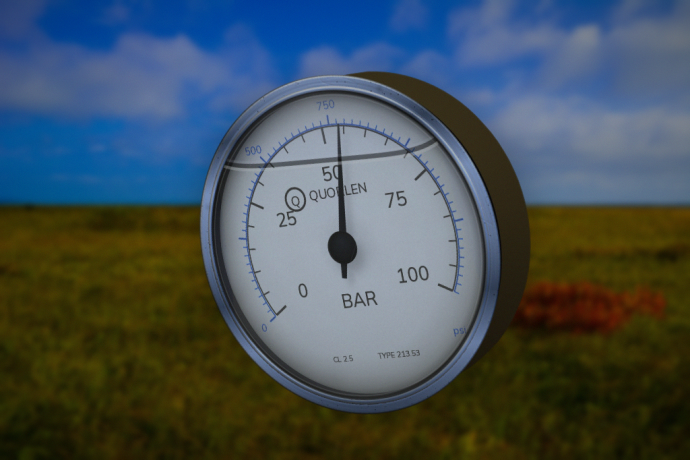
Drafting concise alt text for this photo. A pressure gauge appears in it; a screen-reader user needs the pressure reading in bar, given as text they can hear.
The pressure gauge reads 55 bar
